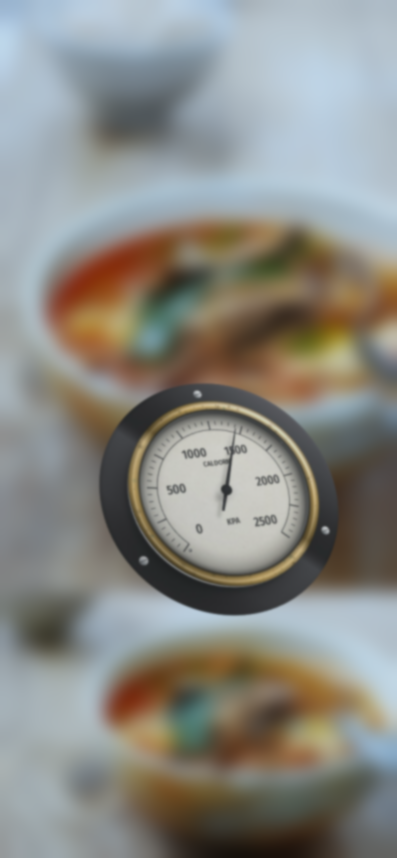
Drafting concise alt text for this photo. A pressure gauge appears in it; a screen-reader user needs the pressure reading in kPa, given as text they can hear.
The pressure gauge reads 1450 kPa
